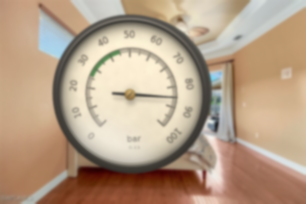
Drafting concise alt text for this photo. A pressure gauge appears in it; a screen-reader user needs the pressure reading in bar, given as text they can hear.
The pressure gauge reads 85 bar
